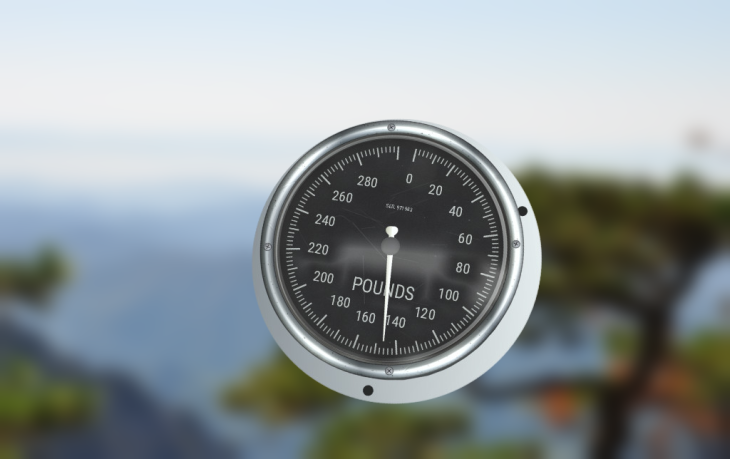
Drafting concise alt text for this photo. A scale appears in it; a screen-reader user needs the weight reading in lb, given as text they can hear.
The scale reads 146 lb
